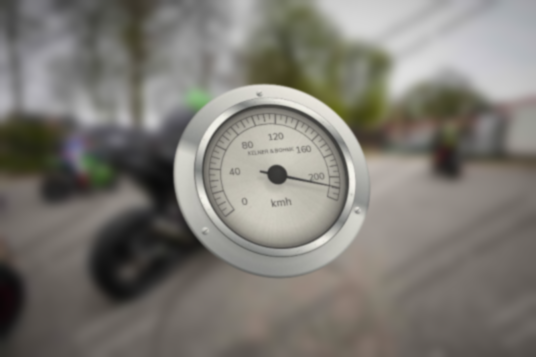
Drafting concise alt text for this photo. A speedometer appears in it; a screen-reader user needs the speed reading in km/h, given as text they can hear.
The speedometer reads 210 km/h
